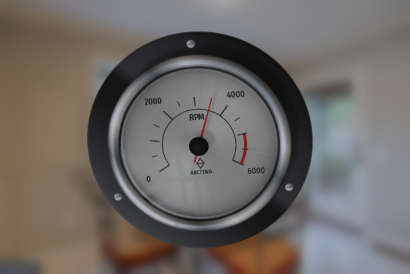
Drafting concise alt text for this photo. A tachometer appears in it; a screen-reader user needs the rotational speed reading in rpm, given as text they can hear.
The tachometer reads 3500 rpm
